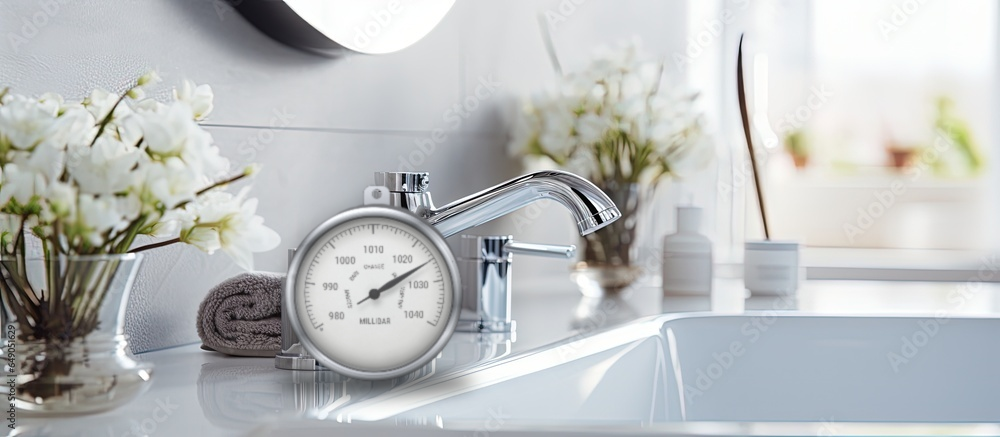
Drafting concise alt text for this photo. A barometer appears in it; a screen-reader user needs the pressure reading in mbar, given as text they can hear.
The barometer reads 1025 mbar
